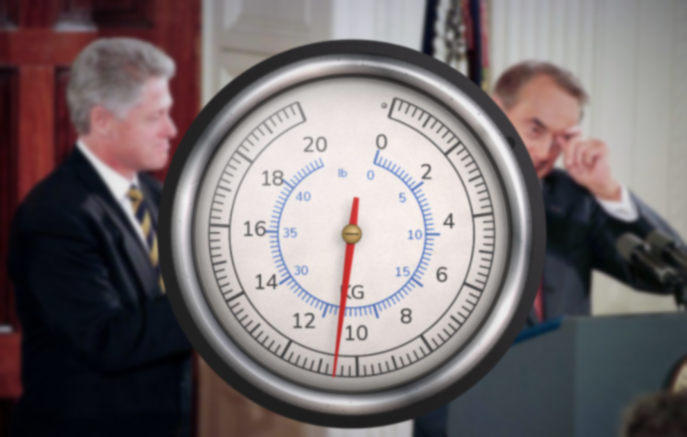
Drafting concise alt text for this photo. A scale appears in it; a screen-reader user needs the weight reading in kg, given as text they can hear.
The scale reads 10.6 kg
